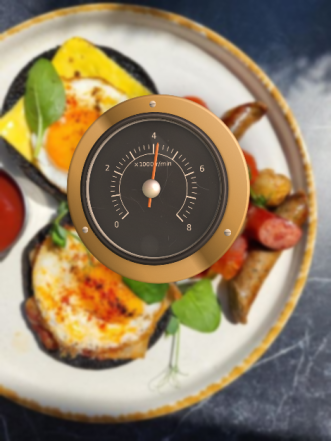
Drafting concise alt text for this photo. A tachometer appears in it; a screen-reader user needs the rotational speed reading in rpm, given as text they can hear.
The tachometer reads 4200 rpm
